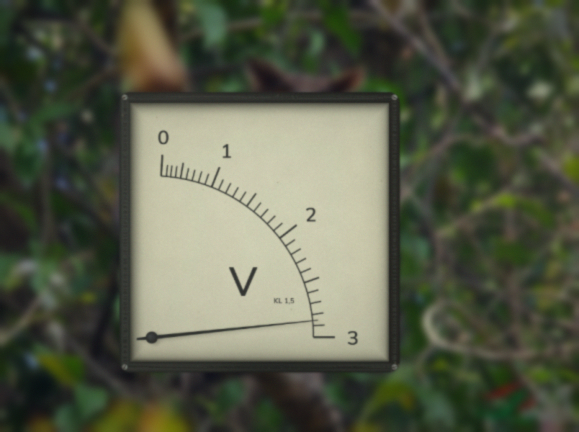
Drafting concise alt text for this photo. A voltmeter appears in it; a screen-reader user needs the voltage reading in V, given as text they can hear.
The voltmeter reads 2.85 V
